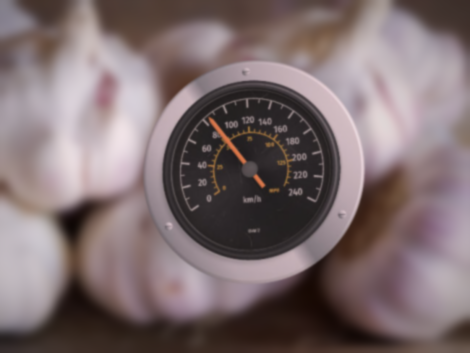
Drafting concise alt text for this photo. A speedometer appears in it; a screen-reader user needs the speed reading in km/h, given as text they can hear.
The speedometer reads 85 km/h
